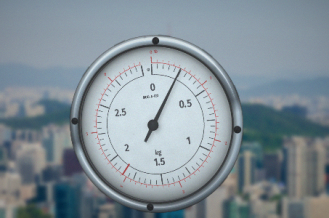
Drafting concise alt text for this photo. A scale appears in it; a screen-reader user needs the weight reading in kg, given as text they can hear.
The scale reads 0.25 kg
